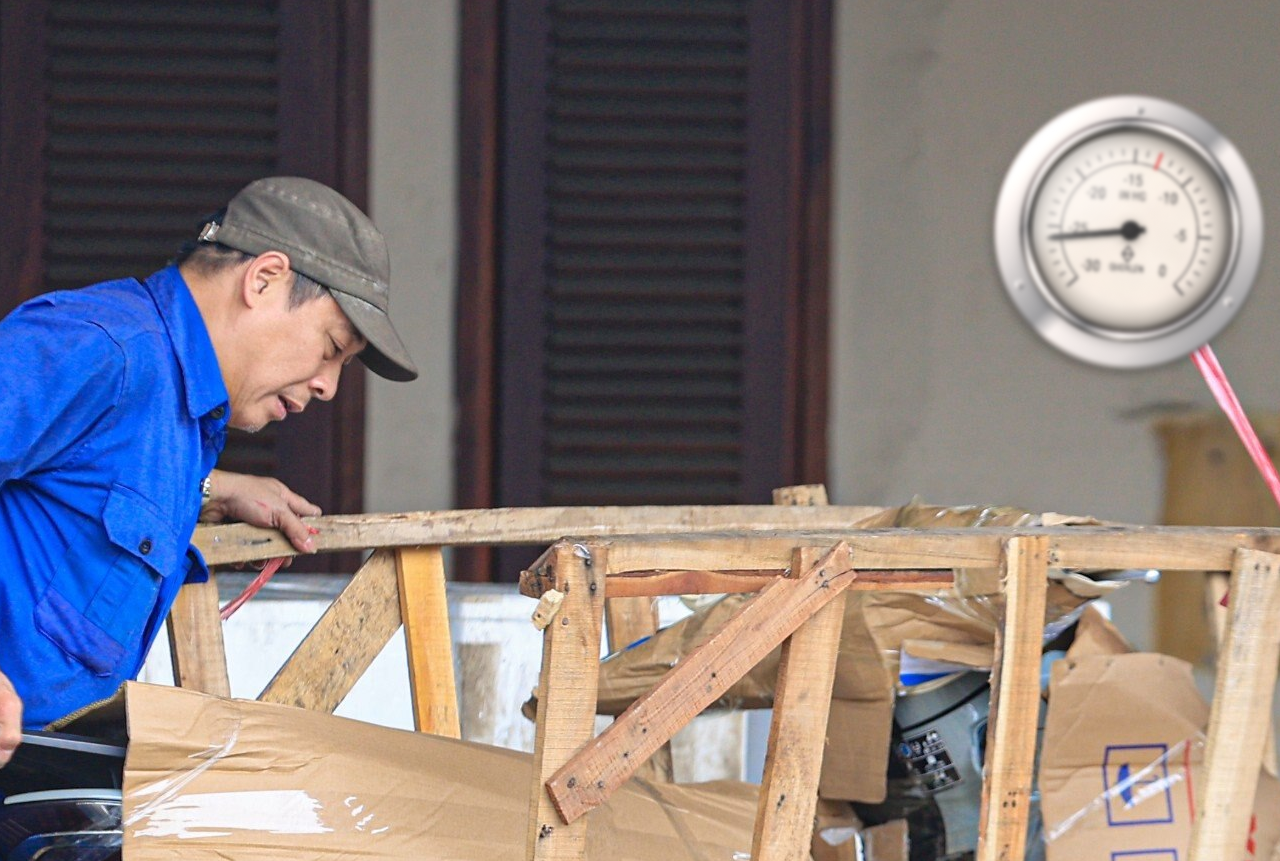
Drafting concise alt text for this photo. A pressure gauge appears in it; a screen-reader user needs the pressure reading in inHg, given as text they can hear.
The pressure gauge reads -26 inHg
